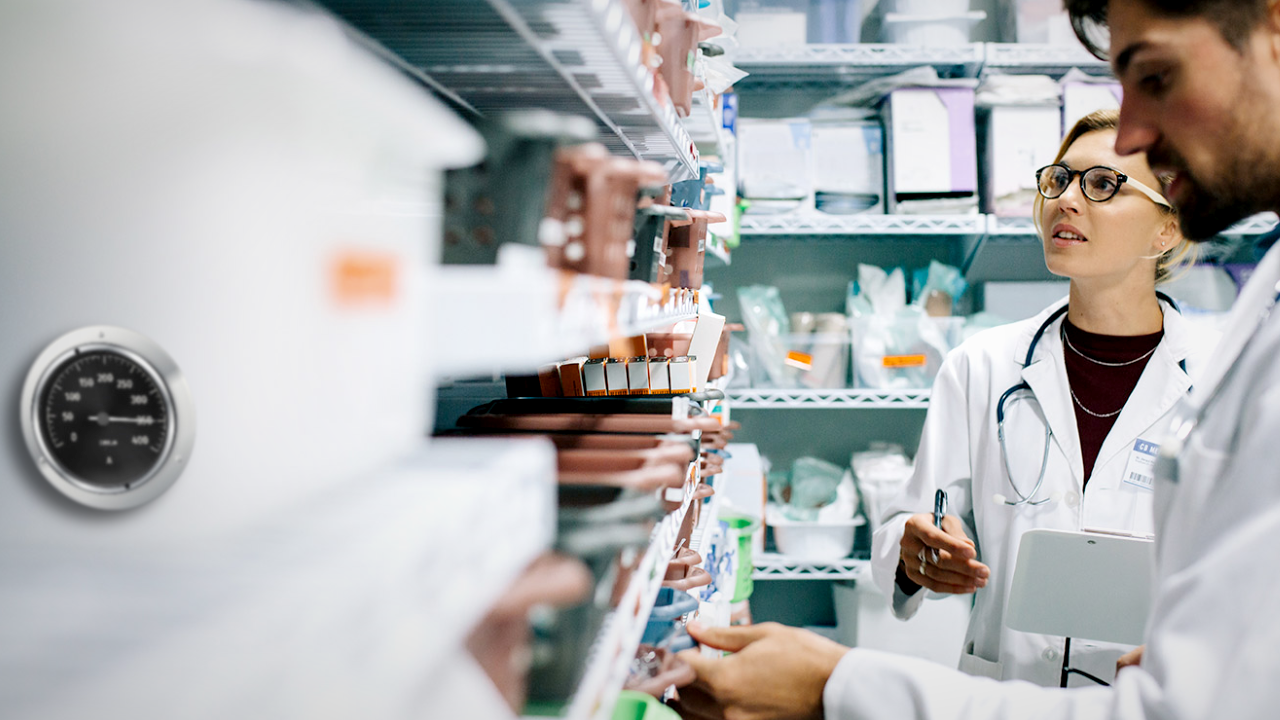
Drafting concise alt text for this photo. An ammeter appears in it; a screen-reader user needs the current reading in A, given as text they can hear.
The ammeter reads 350 A
